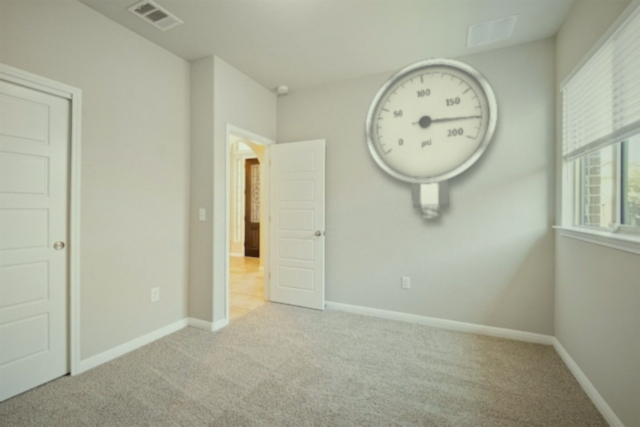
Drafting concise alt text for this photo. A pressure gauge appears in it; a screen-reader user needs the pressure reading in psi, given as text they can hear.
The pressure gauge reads 180 psi
